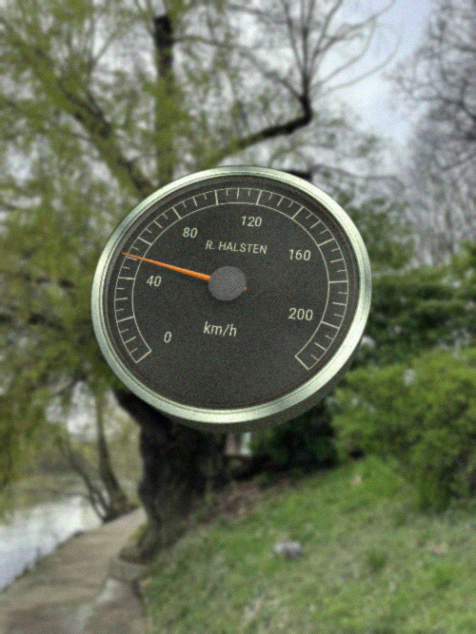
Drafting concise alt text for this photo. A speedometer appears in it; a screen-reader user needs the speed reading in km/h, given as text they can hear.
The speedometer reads 50 km/h
